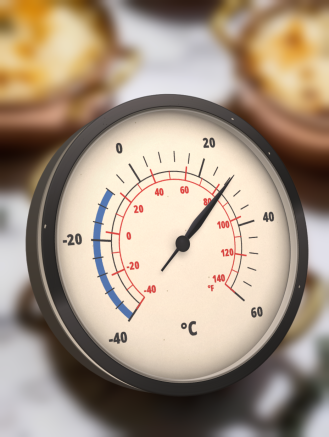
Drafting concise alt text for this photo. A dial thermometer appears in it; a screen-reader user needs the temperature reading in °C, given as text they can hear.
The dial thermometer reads 28 °C
